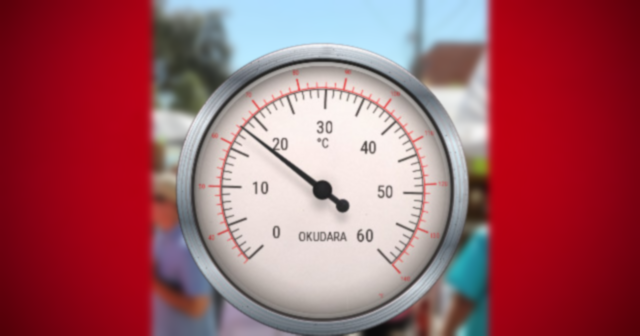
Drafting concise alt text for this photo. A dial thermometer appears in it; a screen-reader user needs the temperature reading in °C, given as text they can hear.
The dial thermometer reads 18 °C
